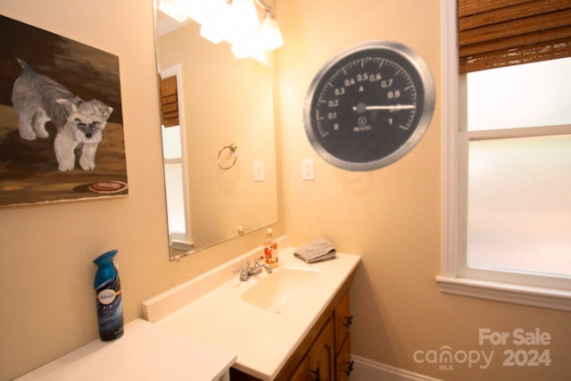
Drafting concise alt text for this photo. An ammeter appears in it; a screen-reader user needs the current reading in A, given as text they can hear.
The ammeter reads 0.9 A
